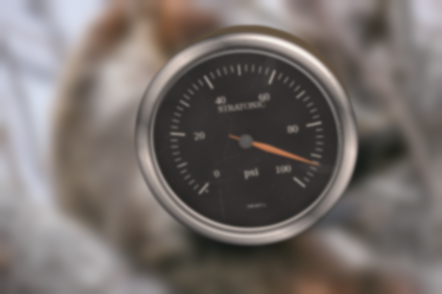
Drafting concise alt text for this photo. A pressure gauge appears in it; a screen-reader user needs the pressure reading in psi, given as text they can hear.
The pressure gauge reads 92 psi
